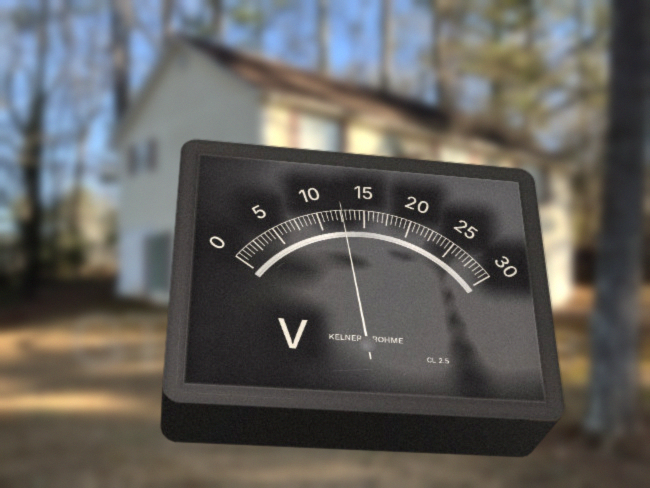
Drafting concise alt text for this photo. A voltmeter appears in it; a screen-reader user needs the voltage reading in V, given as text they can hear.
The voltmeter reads 12.5 V
